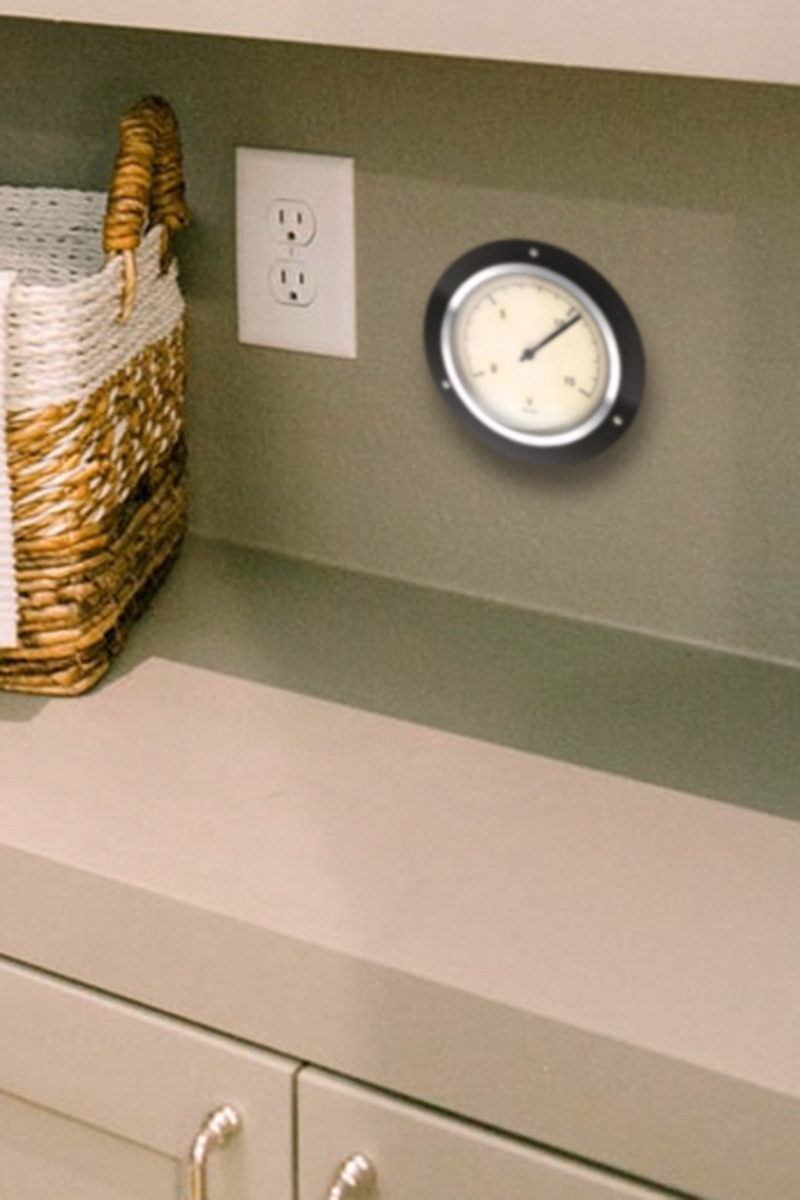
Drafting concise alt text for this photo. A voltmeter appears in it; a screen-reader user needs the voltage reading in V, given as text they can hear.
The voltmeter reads 10.5 V
